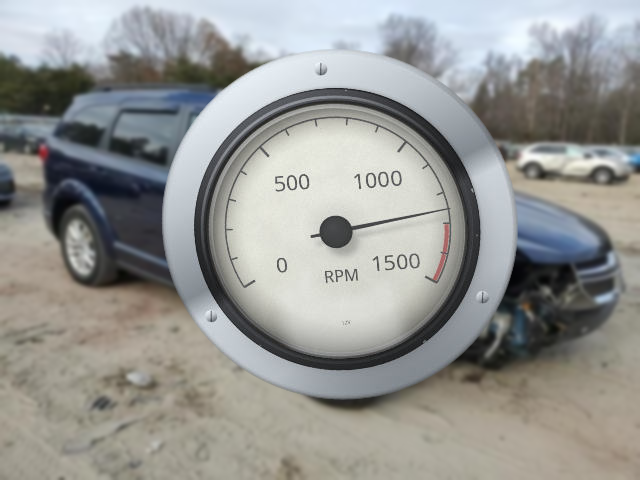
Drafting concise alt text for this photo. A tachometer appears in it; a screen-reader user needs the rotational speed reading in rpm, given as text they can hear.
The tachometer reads 1250 rpm
